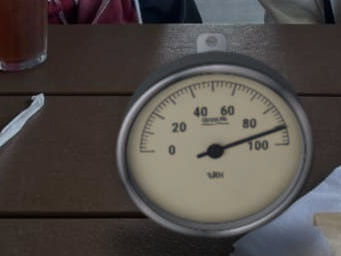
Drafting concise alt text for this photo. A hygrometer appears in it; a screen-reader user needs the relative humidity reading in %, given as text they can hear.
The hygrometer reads 90 %
